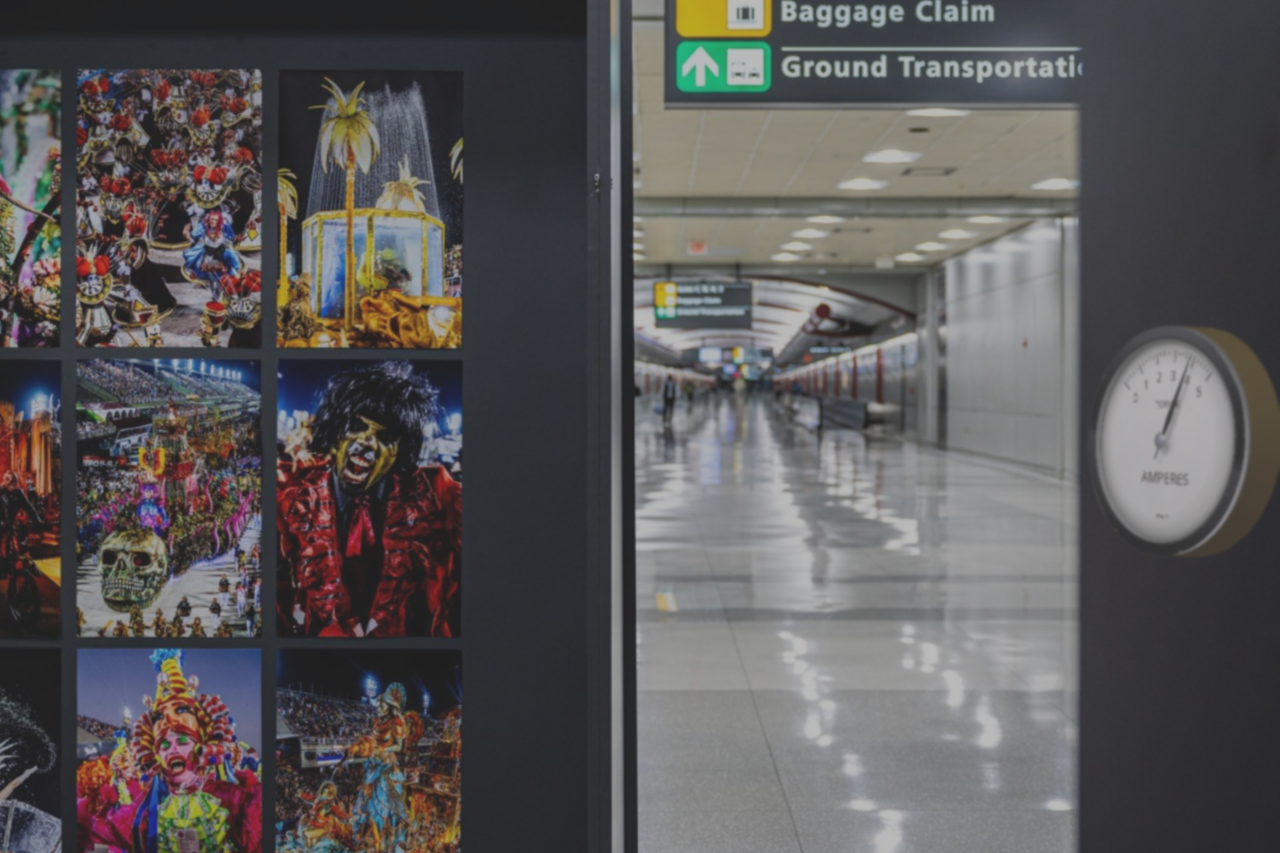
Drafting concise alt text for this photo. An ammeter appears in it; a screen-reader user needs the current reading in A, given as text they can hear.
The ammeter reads 4 A
